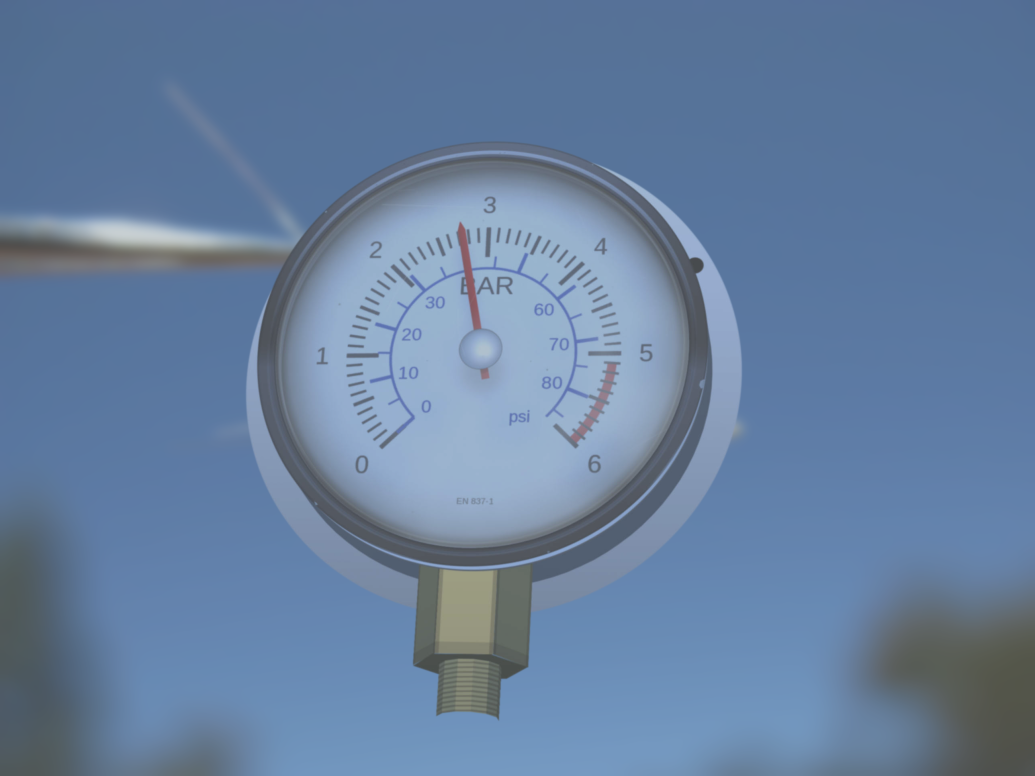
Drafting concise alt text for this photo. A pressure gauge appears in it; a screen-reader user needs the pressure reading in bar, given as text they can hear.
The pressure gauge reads 2.75 bar
